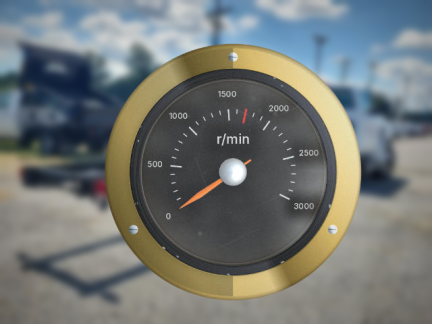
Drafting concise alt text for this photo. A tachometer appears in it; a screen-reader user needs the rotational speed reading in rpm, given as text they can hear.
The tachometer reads 0 rpm
